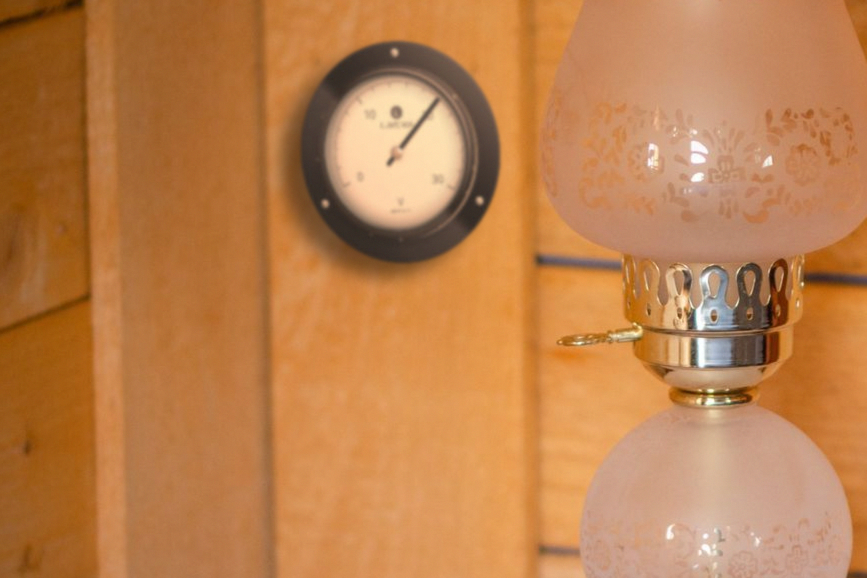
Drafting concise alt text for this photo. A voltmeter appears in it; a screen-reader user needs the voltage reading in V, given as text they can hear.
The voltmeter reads 20 V
